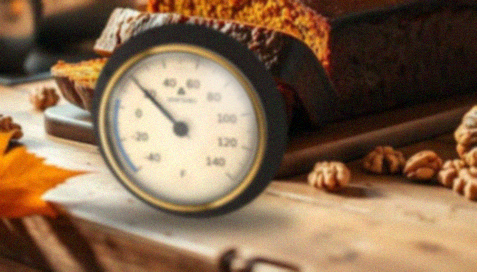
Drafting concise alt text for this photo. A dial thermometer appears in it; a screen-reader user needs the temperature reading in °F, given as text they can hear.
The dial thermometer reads 20 °F
